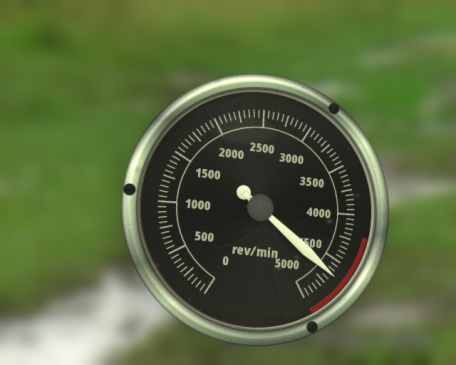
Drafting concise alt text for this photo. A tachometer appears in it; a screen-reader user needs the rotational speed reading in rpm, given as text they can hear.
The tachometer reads 4650 rpm
